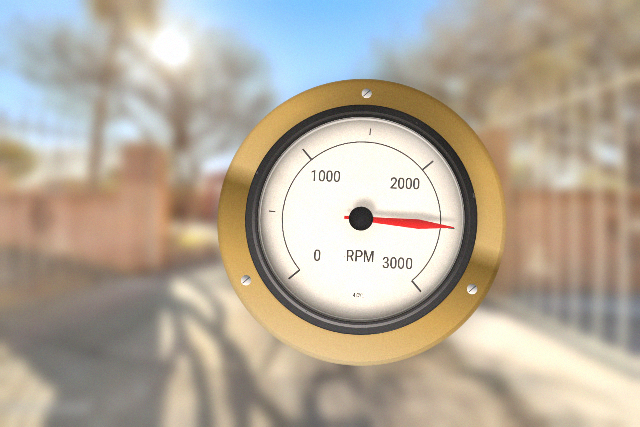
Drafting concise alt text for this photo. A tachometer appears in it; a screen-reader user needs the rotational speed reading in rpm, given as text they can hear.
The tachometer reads 2500 rpm
